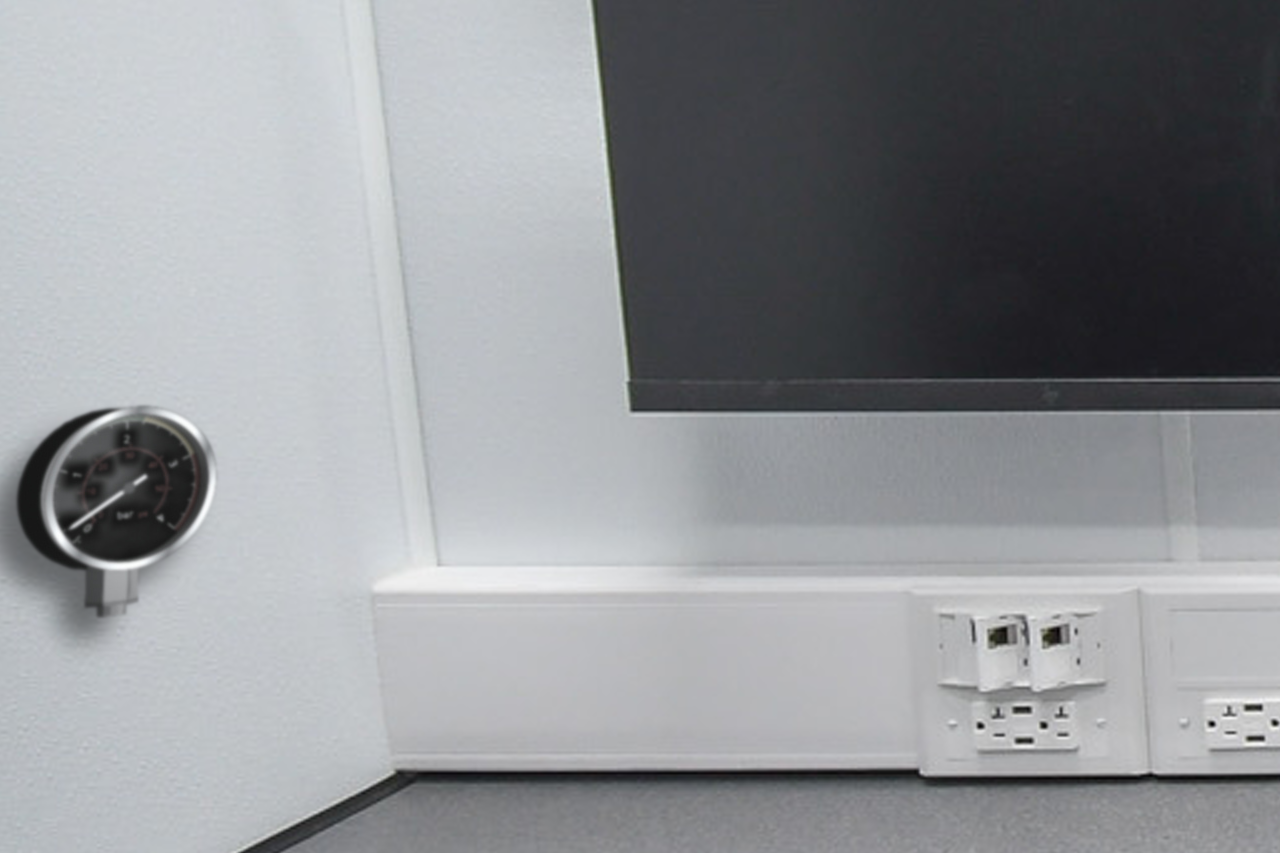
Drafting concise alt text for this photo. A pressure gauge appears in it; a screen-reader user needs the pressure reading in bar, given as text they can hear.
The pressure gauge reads 0.2 bar
